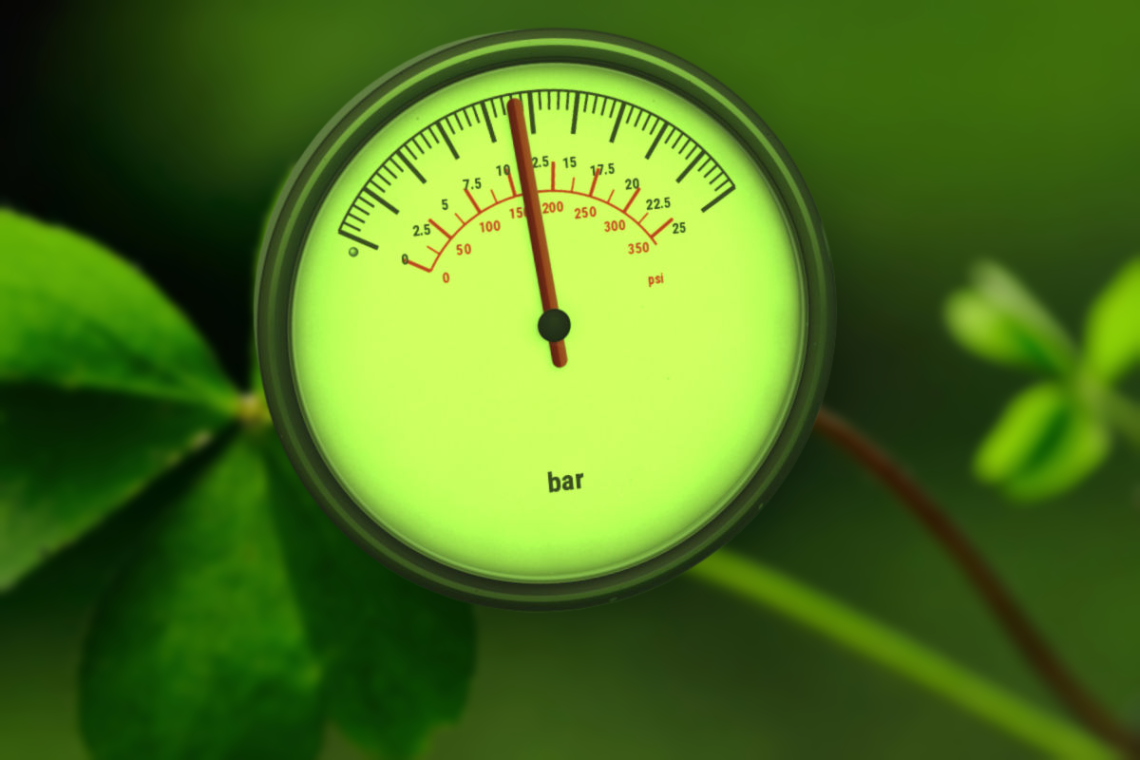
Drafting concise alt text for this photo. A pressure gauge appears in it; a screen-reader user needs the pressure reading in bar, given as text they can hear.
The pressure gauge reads 11.5 bar
